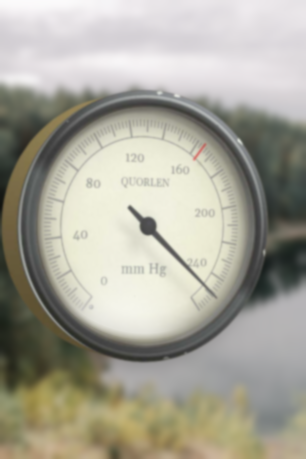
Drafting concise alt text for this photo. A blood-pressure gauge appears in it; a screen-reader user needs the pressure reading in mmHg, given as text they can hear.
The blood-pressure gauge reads 250 mmHg
